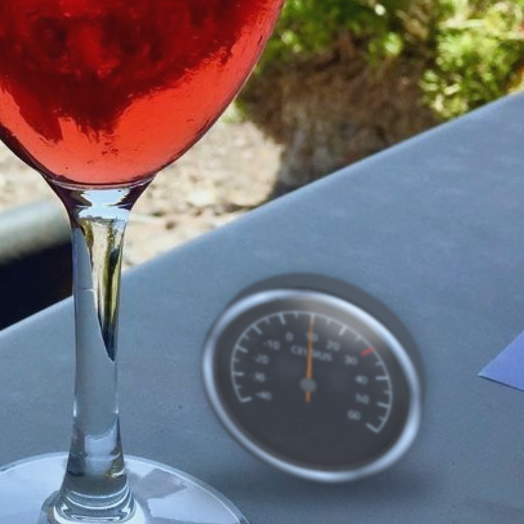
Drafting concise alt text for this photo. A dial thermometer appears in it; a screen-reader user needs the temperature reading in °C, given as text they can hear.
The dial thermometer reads 10 °C
